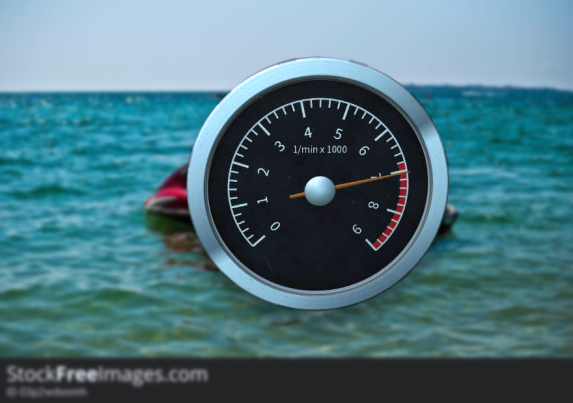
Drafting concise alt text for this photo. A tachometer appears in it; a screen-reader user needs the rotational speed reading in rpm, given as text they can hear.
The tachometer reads 7000 rpm
